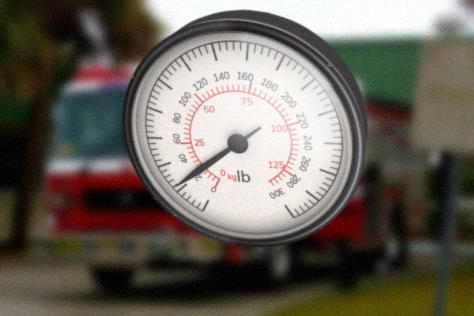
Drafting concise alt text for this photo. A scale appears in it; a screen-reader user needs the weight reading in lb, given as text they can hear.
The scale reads 24 lb
